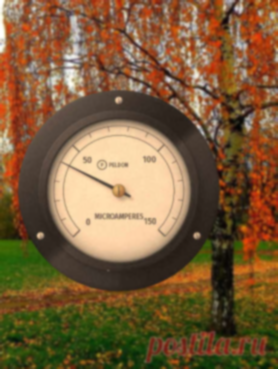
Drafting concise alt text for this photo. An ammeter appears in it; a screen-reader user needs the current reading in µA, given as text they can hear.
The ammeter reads 40 µA
